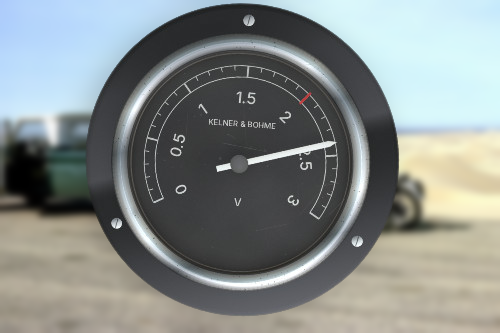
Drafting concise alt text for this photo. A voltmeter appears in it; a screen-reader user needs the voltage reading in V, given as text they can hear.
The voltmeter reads 2.4 V
